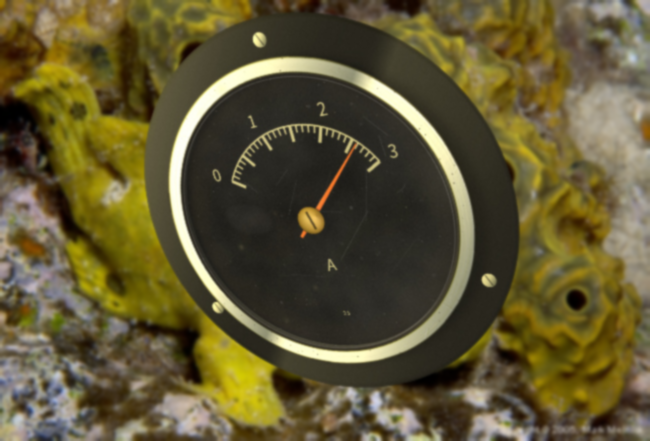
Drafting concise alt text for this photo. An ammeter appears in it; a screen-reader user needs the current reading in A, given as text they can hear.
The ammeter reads 2.6 A
